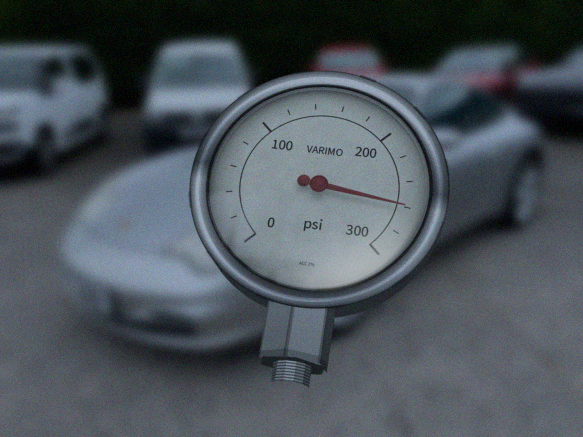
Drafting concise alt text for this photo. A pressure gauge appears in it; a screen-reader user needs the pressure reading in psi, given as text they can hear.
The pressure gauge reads 260 psi
